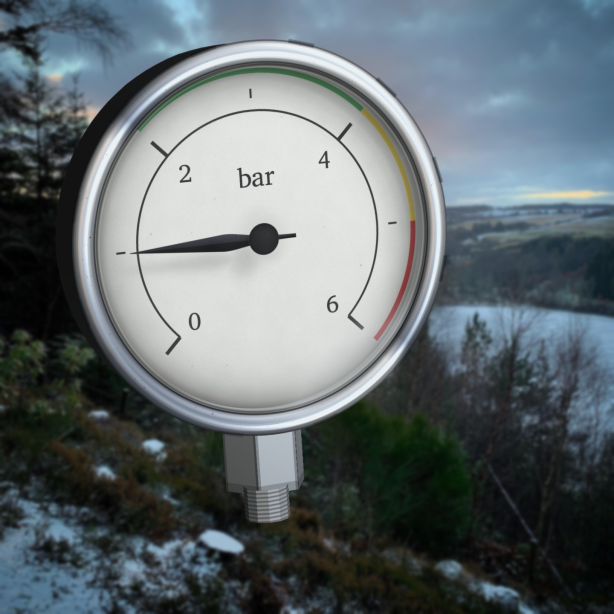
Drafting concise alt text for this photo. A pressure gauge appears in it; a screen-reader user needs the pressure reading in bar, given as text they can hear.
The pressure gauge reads 1 bar
